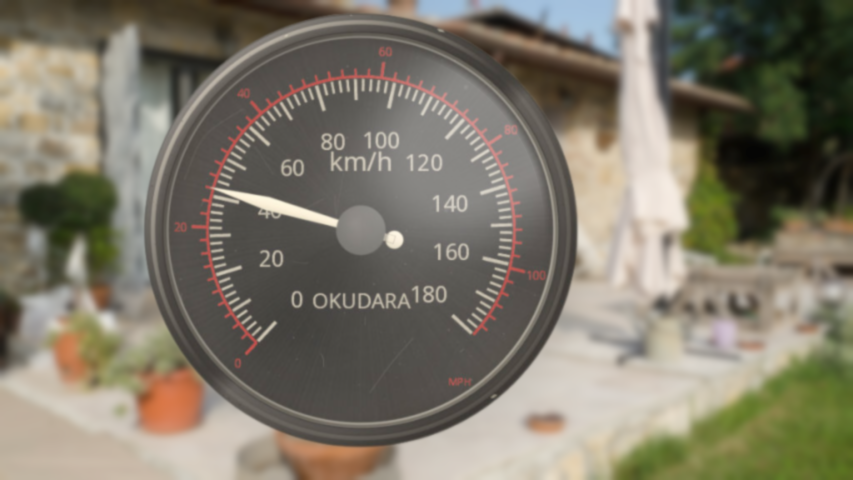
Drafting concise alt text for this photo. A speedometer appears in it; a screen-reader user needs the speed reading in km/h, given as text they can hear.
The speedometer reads 42 km/h
